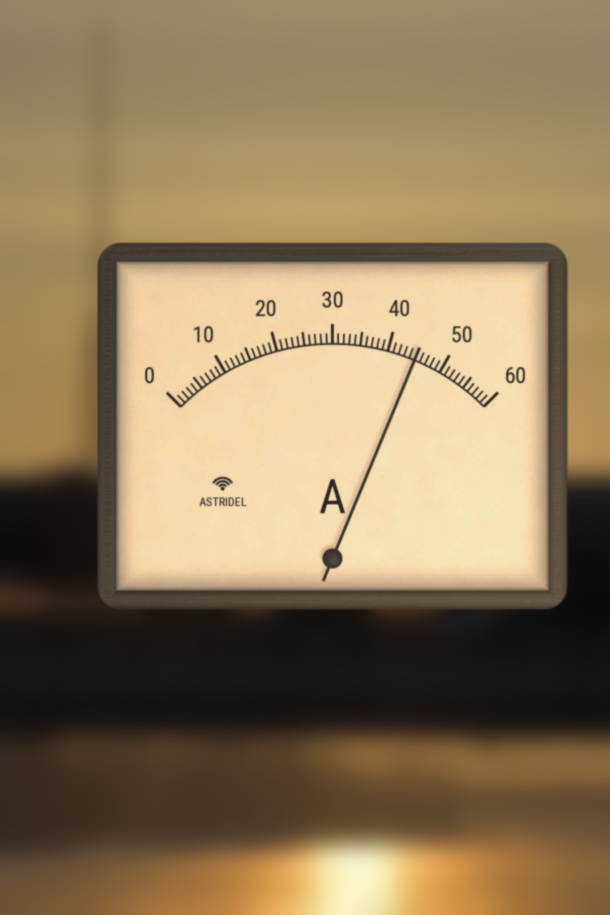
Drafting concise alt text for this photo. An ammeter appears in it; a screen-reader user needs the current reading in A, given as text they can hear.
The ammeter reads 45 A
